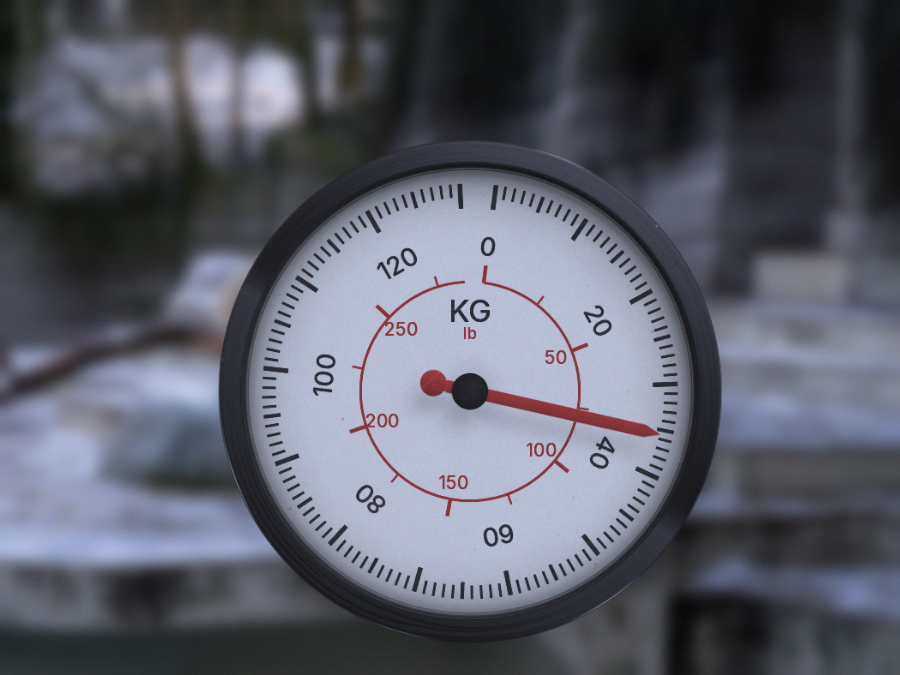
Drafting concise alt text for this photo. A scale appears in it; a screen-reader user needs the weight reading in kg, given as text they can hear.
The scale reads 35.5 kg
